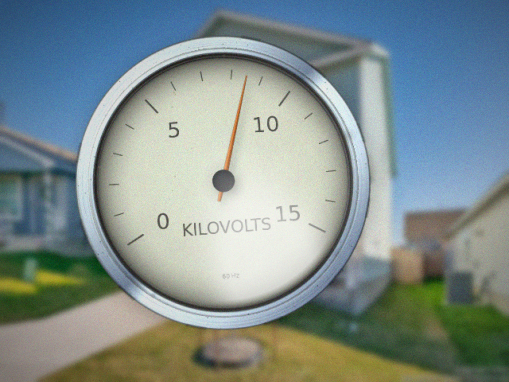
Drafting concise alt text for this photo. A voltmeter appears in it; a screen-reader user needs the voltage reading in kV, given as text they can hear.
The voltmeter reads 8.5 kV
